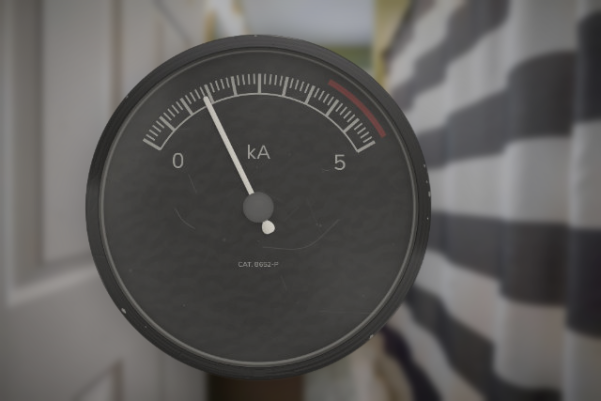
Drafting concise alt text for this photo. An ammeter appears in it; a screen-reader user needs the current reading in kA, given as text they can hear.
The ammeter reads 1.4 kA
